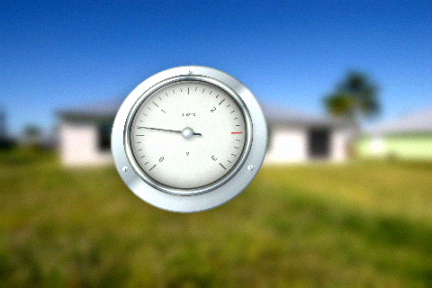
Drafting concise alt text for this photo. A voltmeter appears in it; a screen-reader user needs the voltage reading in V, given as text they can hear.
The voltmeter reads 0.6 V
